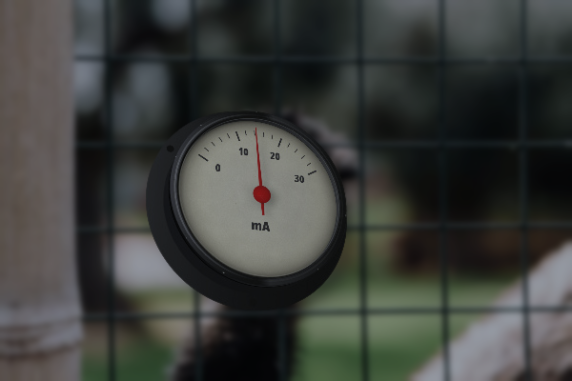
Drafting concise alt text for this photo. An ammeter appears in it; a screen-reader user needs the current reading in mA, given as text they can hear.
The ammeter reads 14 mA
